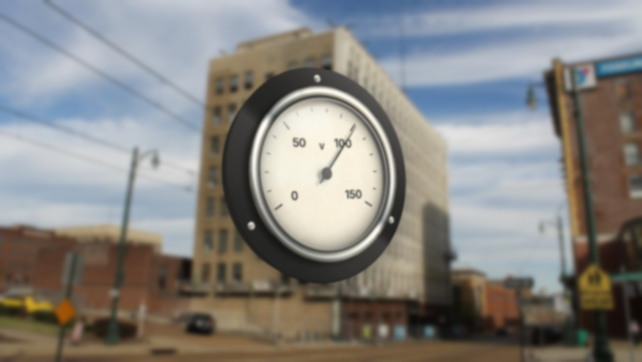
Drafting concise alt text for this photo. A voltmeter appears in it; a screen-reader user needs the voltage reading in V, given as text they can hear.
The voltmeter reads 100 V
